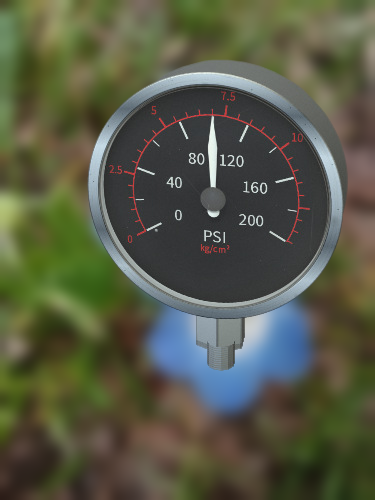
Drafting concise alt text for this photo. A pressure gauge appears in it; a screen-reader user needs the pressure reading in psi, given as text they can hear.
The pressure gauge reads 100 psi
